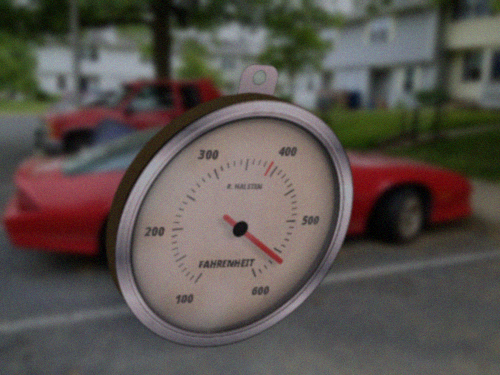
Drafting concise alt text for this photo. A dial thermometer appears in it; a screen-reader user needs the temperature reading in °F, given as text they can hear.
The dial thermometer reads 560 °F
